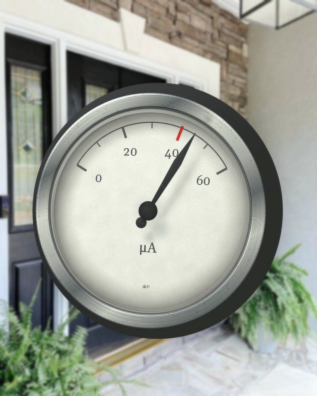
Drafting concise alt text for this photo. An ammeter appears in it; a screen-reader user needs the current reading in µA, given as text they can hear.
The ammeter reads 45 µA
